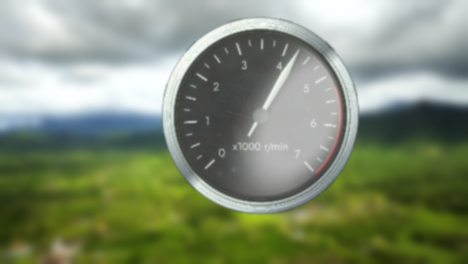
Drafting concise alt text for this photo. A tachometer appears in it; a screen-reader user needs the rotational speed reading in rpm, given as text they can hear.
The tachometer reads 4250 rpm
